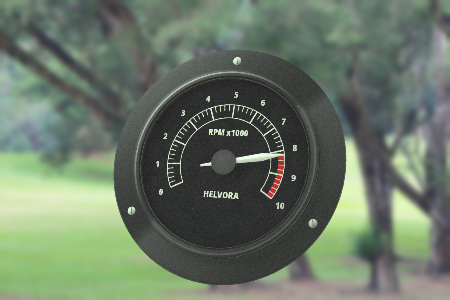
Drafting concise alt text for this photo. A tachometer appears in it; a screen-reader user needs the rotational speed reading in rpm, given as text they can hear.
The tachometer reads 8200 rpm
